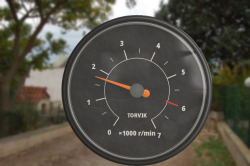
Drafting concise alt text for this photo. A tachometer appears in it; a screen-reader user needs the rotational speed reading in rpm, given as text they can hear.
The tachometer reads 1750 rpm
